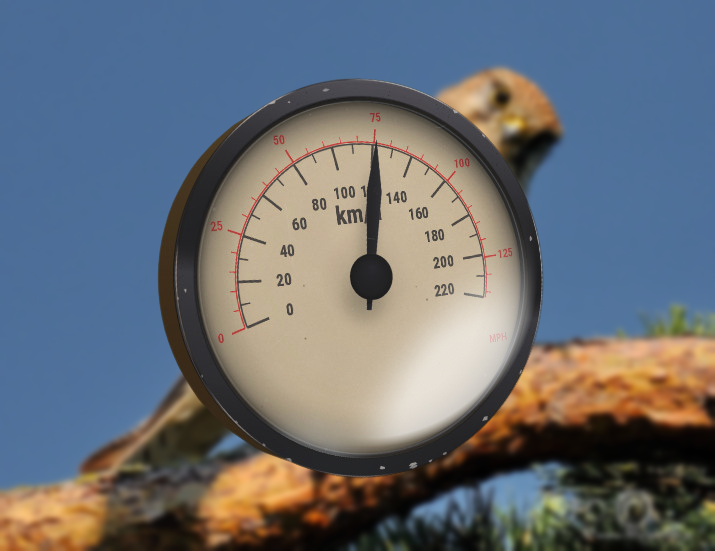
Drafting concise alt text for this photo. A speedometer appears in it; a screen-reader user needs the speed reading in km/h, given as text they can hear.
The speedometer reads 120 km/h
